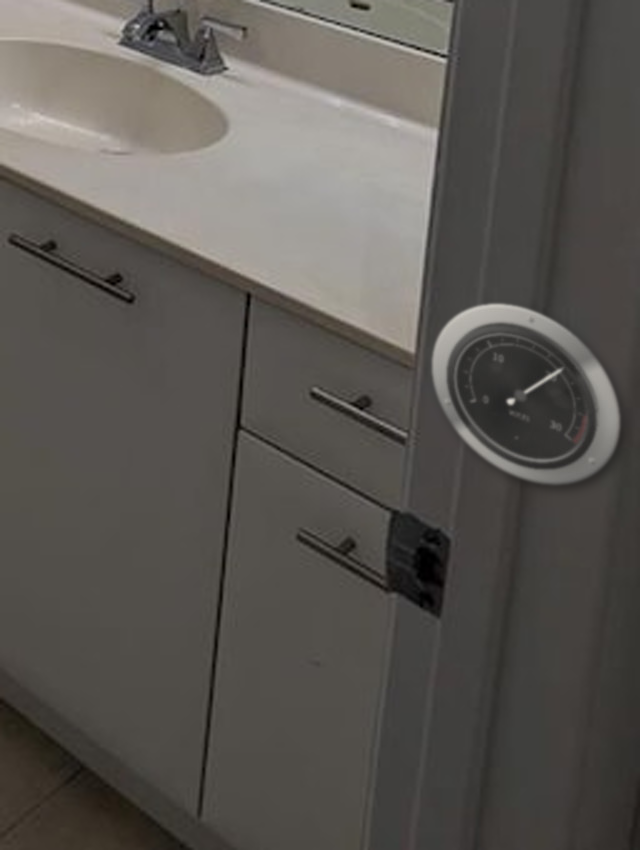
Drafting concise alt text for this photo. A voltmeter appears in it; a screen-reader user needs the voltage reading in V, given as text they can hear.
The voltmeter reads 20 V
